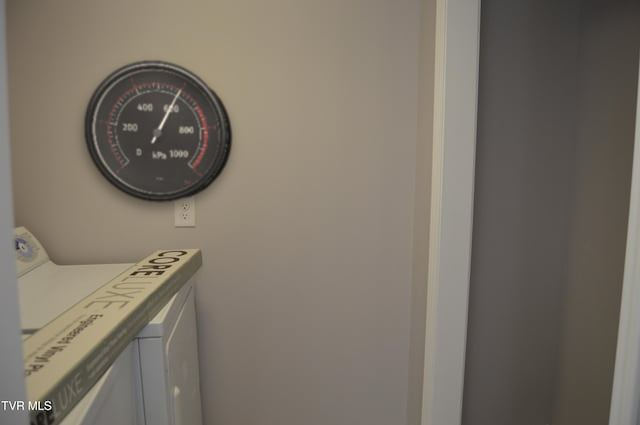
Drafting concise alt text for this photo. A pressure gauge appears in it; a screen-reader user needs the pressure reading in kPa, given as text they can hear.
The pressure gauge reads 600 kPa
